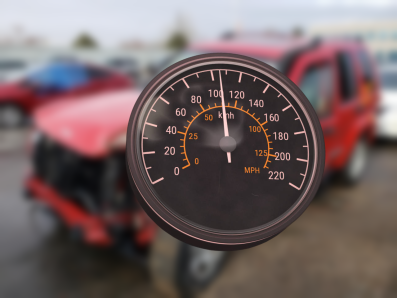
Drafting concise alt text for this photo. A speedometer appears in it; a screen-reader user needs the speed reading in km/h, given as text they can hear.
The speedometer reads 105 km/h
